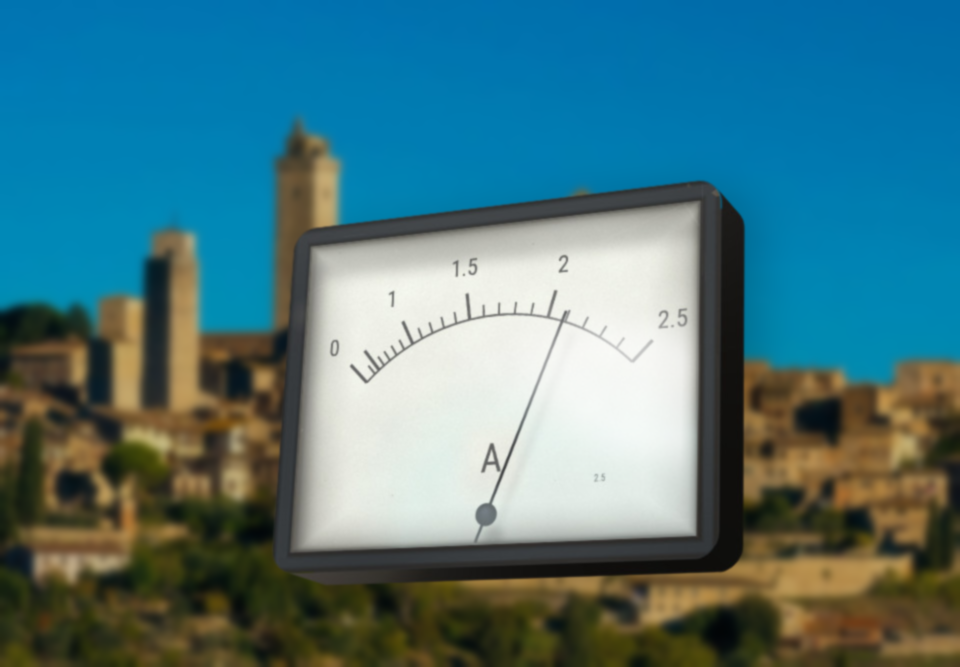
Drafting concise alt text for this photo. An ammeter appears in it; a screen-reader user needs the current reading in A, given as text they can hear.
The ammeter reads 2.1 A
